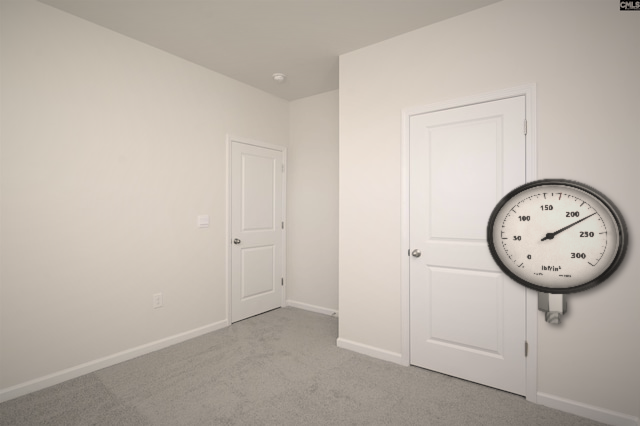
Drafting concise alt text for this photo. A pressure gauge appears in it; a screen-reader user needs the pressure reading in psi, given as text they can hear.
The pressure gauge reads 220 psi
